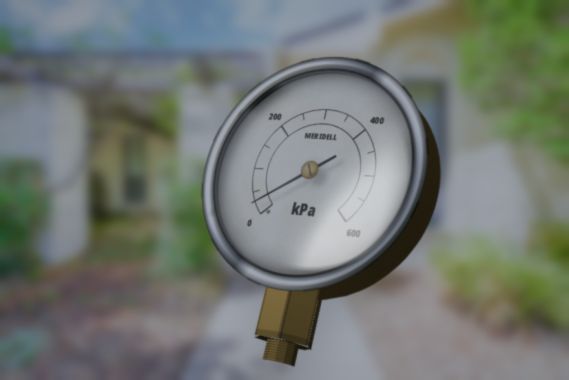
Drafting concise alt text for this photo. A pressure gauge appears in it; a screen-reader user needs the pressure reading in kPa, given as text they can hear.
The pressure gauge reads 25 kPa
